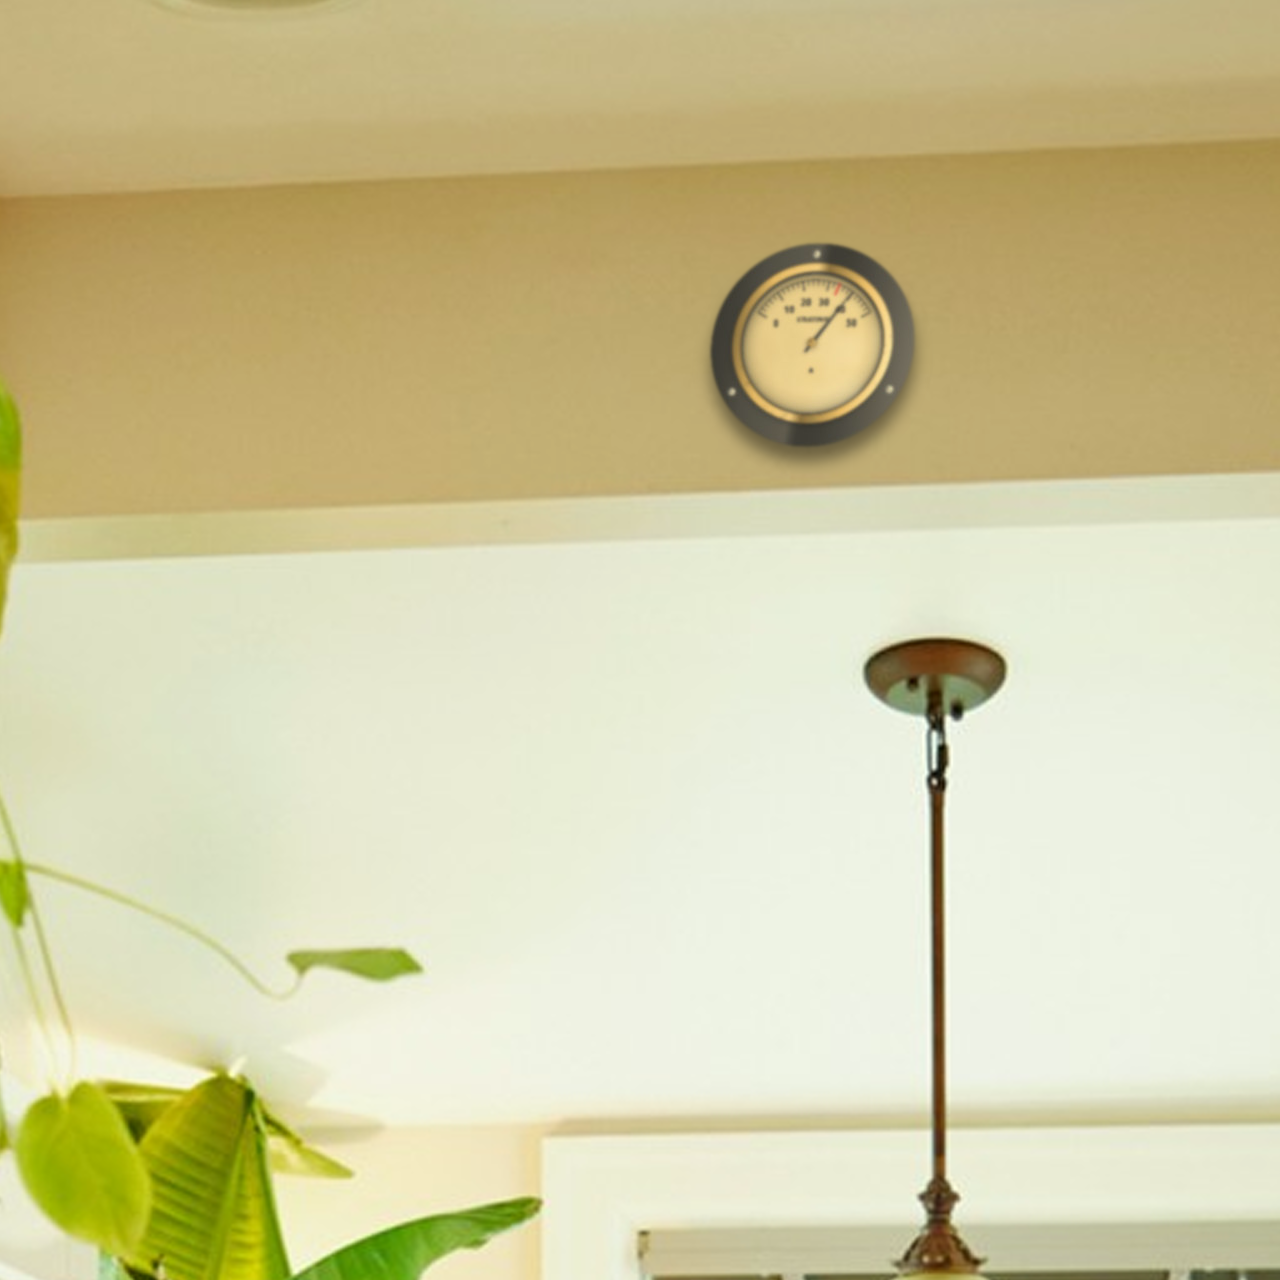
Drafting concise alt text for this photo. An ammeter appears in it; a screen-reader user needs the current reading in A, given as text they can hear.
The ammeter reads 40 A
